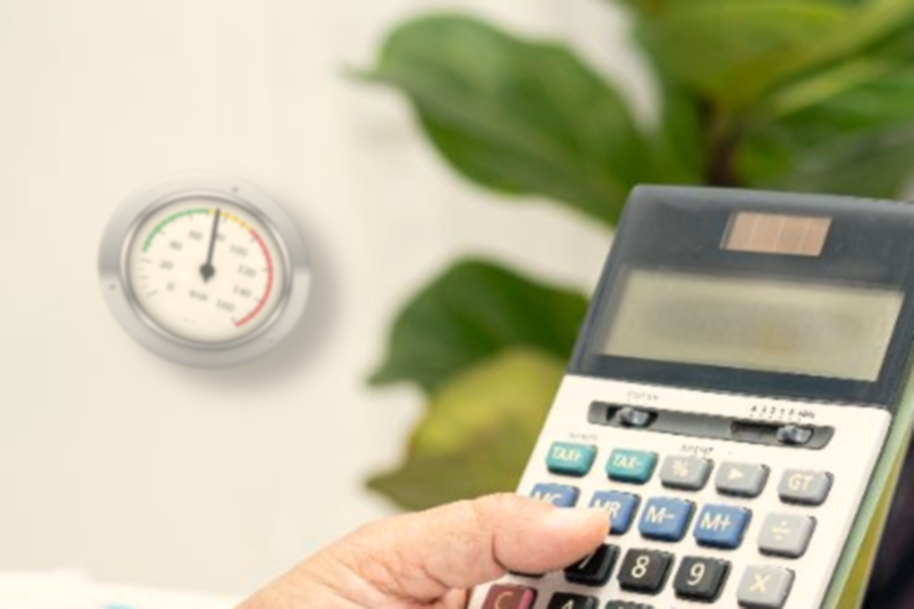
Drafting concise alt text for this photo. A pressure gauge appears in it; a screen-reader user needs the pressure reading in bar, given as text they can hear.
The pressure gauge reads 75 bar
